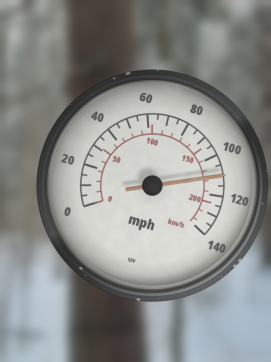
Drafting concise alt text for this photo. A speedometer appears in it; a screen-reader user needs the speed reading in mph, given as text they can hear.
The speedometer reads 110 mph
